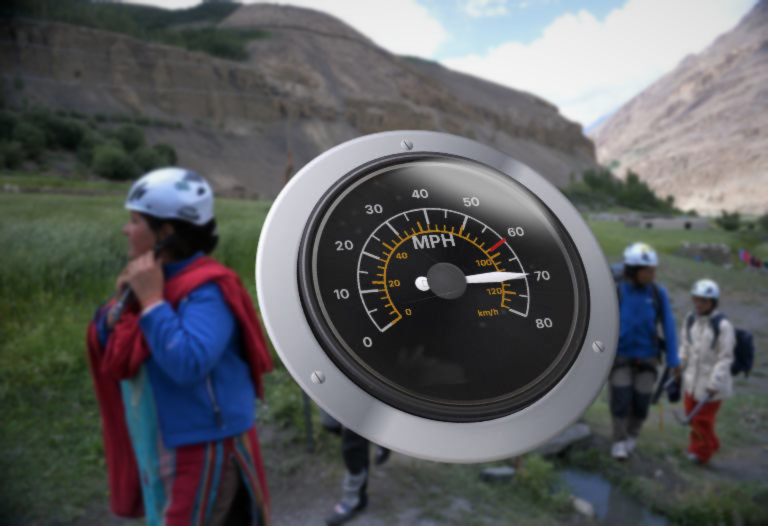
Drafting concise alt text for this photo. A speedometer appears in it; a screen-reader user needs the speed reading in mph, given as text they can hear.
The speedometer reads 70 mph
